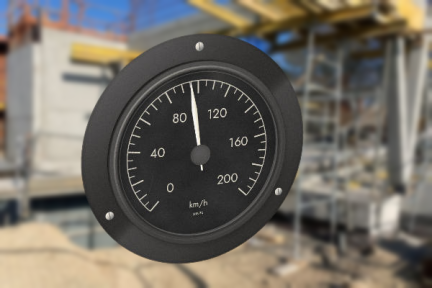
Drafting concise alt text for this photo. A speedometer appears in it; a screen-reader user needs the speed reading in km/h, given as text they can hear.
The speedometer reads 95 km/h
